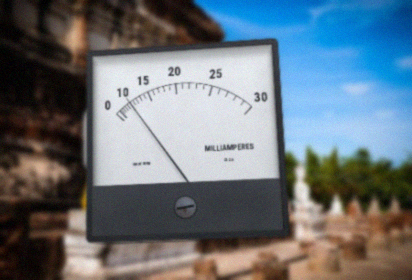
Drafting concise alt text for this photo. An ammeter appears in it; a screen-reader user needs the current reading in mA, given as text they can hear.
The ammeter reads 10 mA
